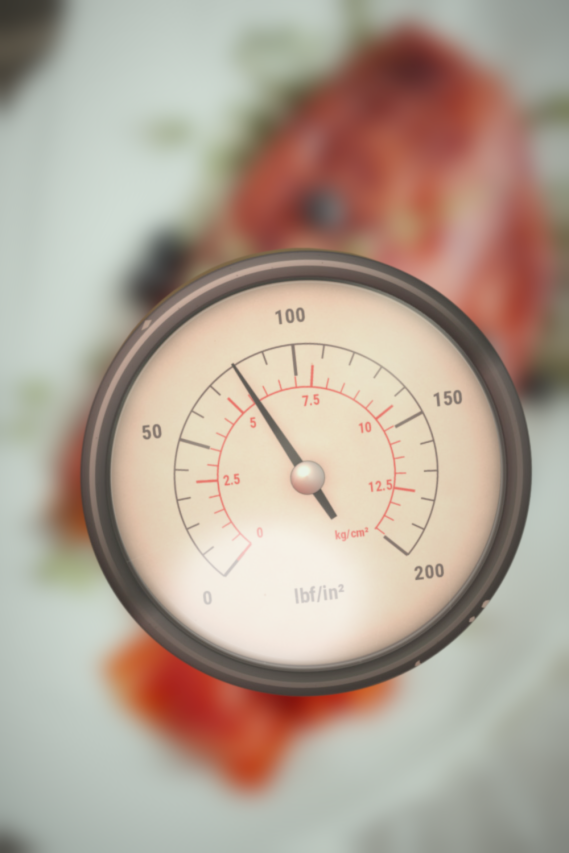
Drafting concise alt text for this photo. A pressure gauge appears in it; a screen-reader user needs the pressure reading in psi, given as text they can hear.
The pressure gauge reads 80 psi
